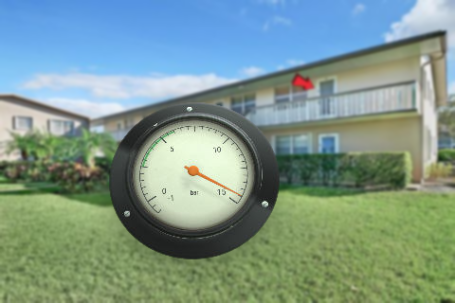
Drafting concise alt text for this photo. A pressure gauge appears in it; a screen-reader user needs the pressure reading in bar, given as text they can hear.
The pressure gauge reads 14.5 bar
